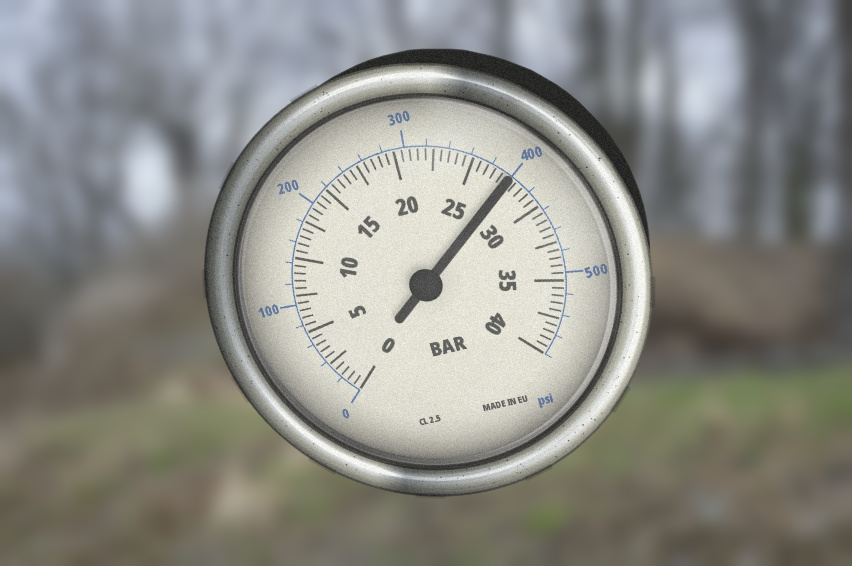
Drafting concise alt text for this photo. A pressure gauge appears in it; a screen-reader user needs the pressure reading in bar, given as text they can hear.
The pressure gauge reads 27.5 bar
